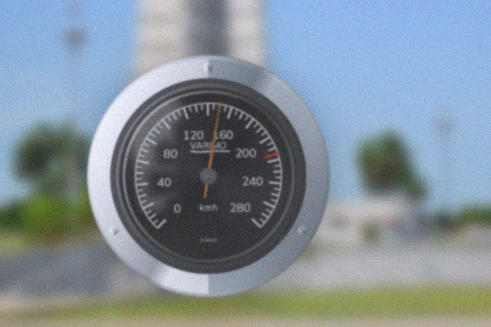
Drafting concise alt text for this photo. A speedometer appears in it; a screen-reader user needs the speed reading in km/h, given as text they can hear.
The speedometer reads 150 km/h
